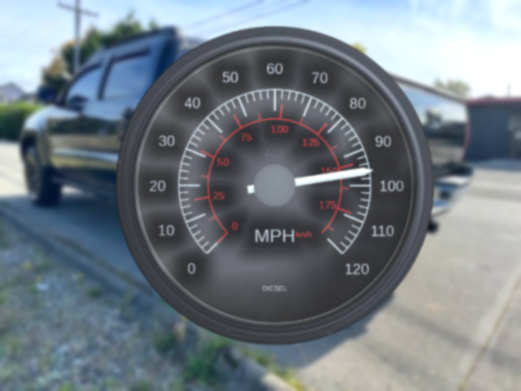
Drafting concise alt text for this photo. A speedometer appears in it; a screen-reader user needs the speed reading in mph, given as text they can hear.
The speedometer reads 96 mph
